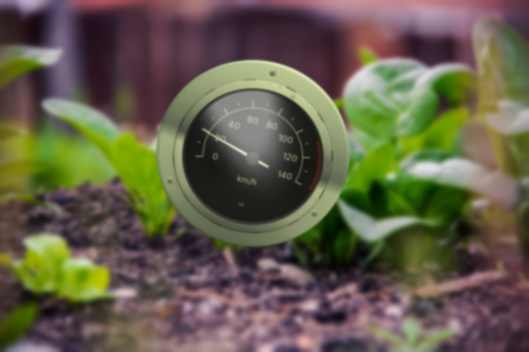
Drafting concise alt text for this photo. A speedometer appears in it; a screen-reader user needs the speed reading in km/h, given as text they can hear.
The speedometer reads 20 km/h
